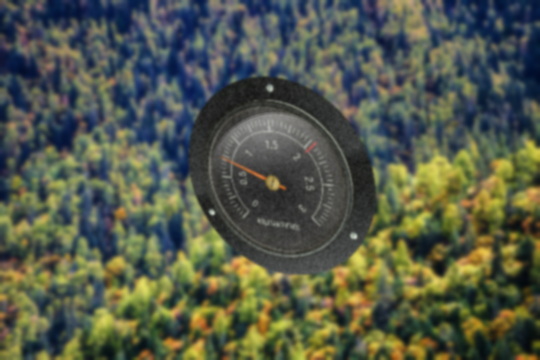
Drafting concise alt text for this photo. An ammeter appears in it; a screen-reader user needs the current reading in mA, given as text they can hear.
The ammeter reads 0.75 mA
